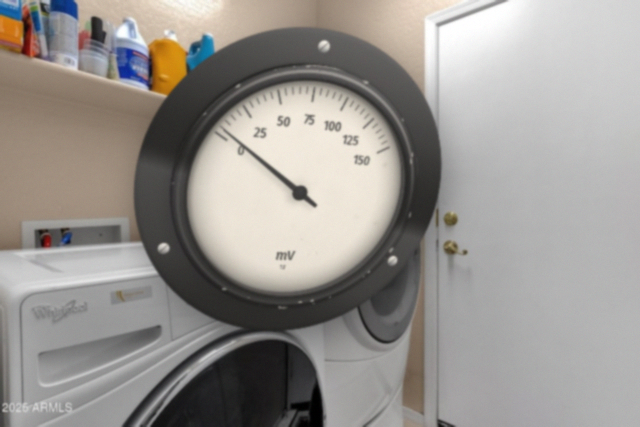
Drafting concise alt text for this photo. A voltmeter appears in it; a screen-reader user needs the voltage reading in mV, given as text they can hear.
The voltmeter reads 5 mV
